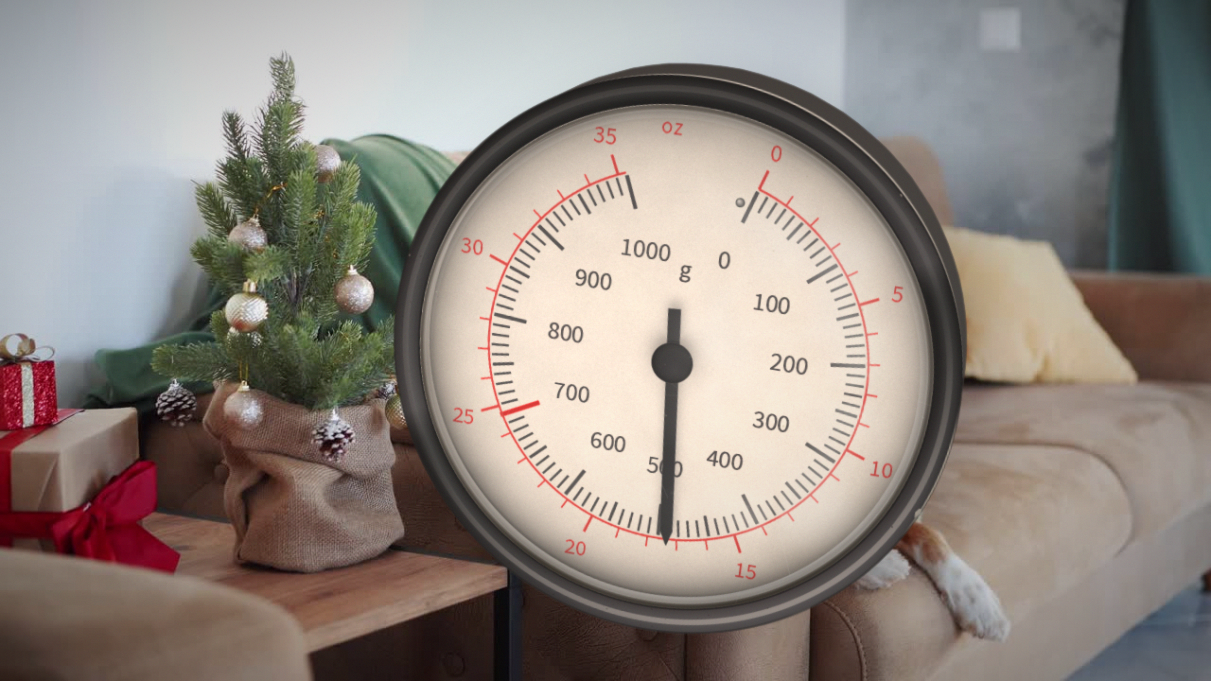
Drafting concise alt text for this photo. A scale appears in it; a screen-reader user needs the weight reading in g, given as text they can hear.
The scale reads 490 g
